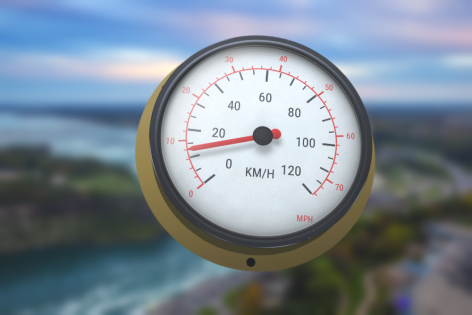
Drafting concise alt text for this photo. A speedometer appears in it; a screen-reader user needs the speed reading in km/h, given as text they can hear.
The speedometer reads 12.5 km/h
